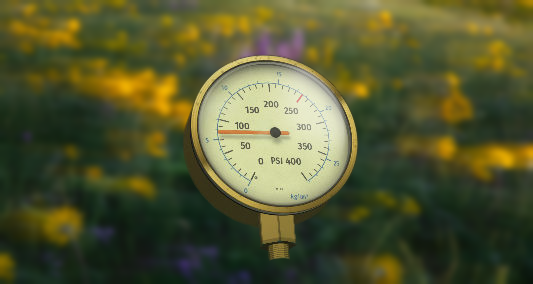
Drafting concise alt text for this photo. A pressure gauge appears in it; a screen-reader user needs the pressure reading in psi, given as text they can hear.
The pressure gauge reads 80 psi
